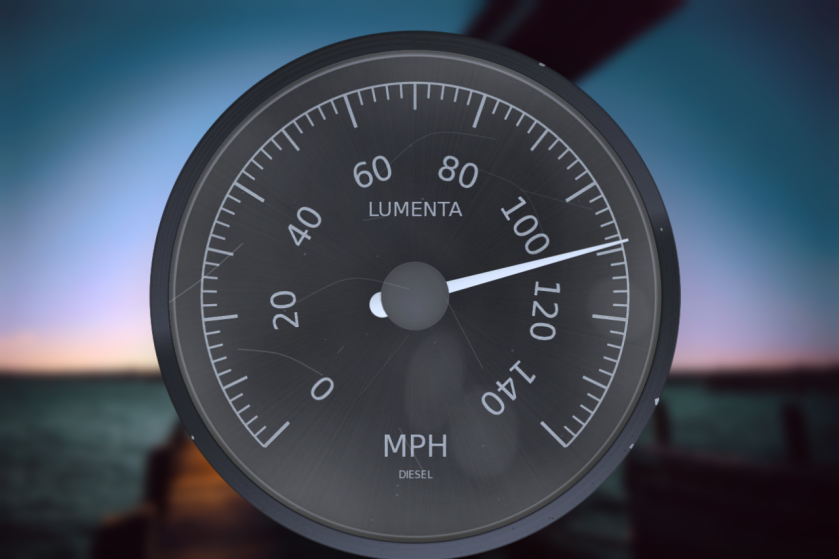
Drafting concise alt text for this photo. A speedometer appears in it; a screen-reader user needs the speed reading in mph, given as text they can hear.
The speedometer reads 109 mph
